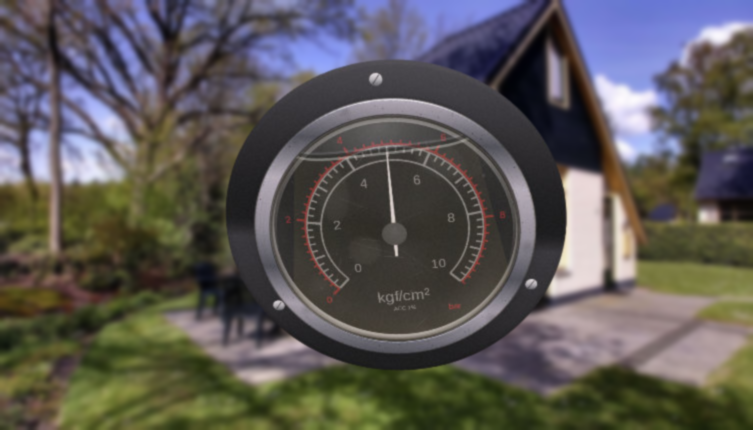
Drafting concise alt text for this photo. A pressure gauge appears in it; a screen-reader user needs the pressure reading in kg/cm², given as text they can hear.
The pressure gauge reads 5 kg/cm²
